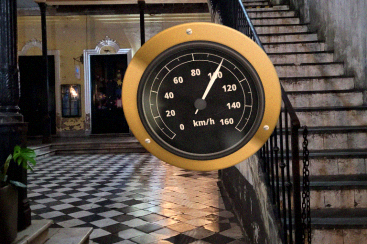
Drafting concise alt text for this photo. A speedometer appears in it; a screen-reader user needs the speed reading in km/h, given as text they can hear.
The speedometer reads 100 km/h
